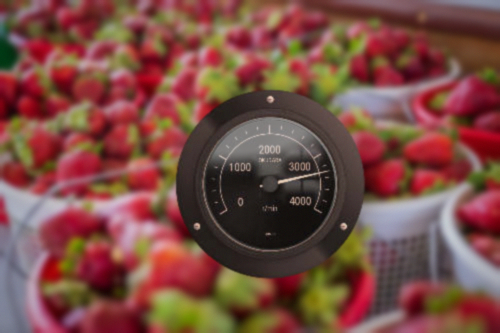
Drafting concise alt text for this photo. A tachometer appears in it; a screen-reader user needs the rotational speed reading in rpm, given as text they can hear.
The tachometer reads 3300 rpm
